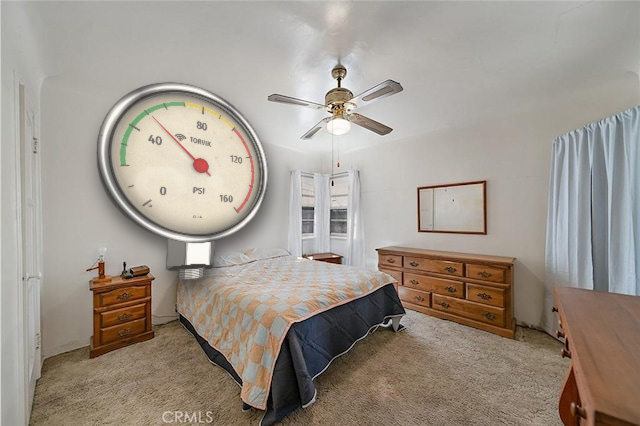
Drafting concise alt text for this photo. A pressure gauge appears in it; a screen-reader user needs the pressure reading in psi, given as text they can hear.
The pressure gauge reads 50 psi
